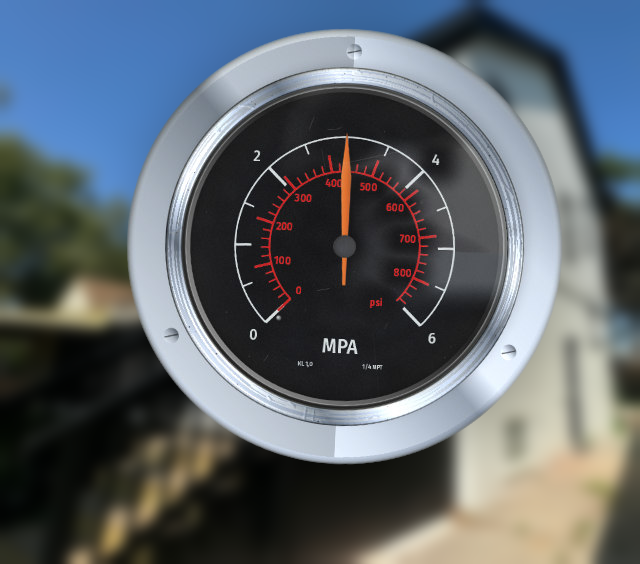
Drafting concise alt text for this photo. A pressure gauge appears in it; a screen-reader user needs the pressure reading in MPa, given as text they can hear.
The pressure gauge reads 3 MPa
